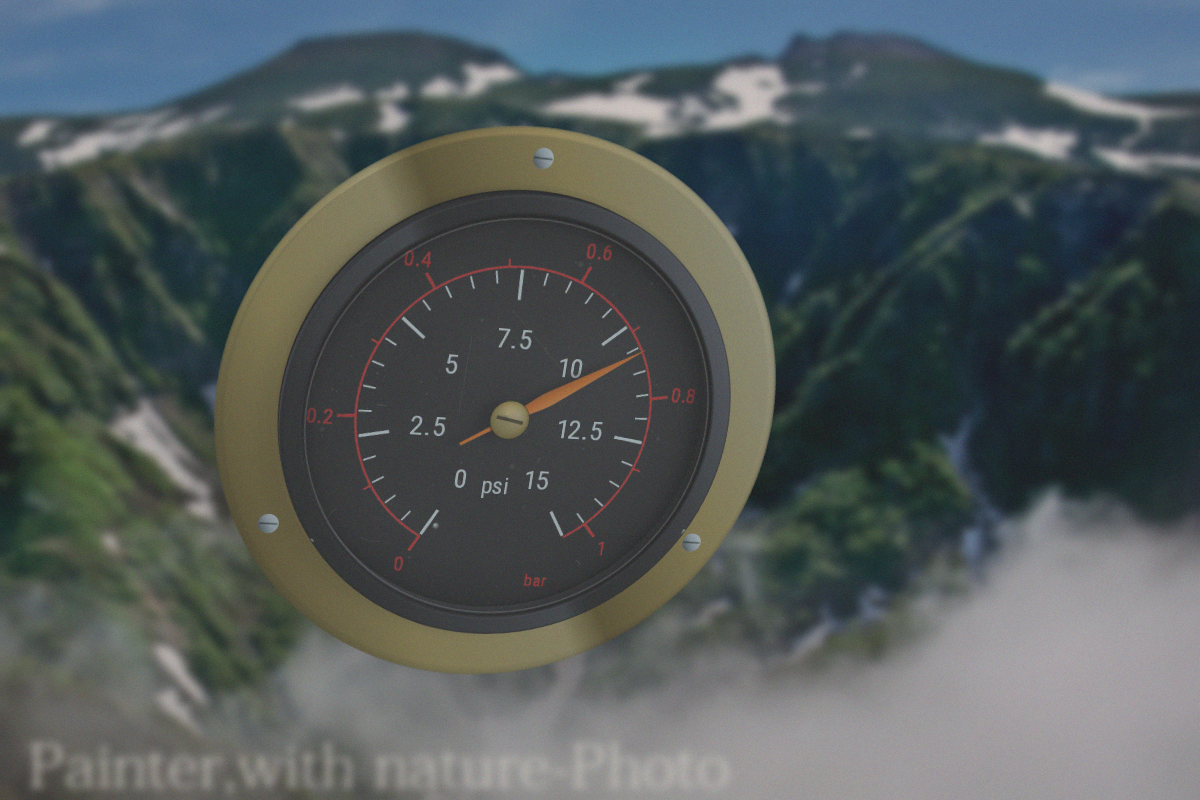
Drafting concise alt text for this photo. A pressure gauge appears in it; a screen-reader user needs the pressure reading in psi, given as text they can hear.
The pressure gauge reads 10.5 psi
